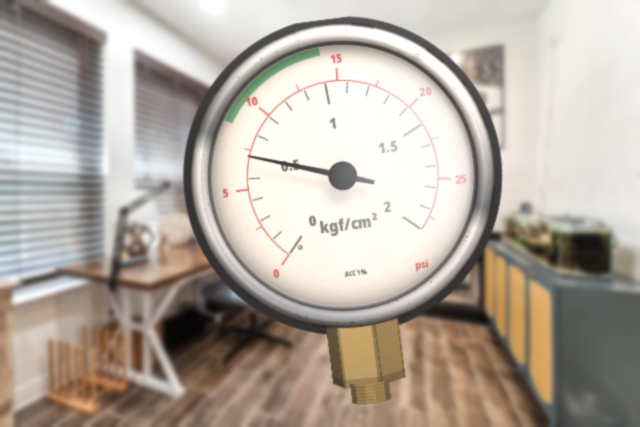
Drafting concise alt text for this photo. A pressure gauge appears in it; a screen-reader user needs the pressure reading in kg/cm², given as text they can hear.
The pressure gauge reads 0.5 kg/cm²
